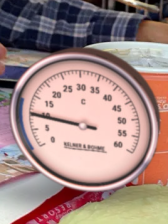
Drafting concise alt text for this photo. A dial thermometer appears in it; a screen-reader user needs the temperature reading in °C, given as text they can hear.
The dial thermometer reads 10 °C
